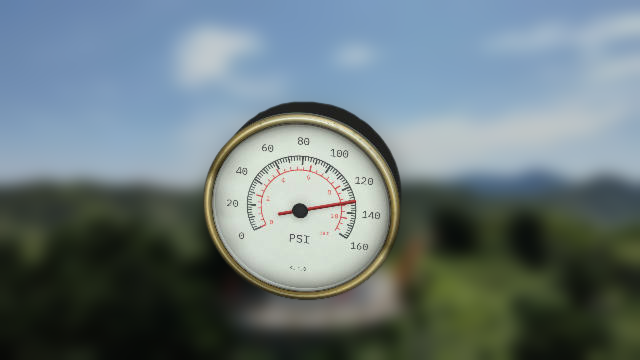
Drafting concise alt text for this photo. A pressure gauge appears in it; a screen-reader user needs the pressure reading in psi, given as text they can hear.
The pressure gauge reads 130 psi
